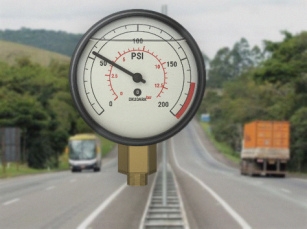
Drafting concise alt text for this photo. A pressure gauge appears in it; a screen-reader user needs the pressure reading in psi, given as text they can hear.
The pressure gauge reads 55 psi
